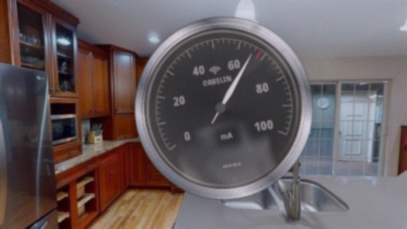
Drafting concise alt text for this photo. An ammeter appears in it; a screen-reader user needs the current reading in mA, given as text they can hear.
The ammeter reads 66 mA
